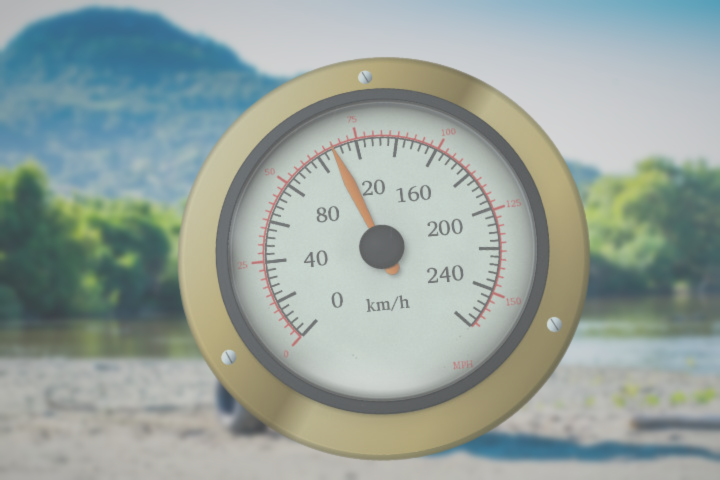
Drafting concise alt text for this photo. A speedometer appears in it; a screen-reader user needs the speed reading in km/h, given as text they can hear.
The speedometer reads 108 km/h
